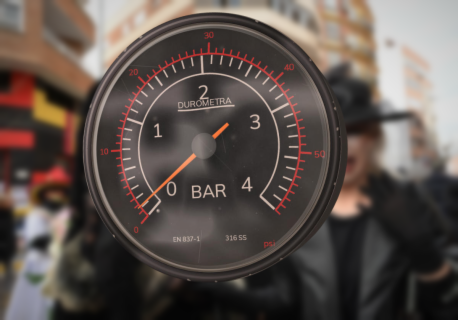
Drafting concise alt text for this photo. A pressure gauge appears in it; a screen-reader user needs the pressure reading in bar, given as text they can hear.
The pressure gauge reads 0.1 bar
